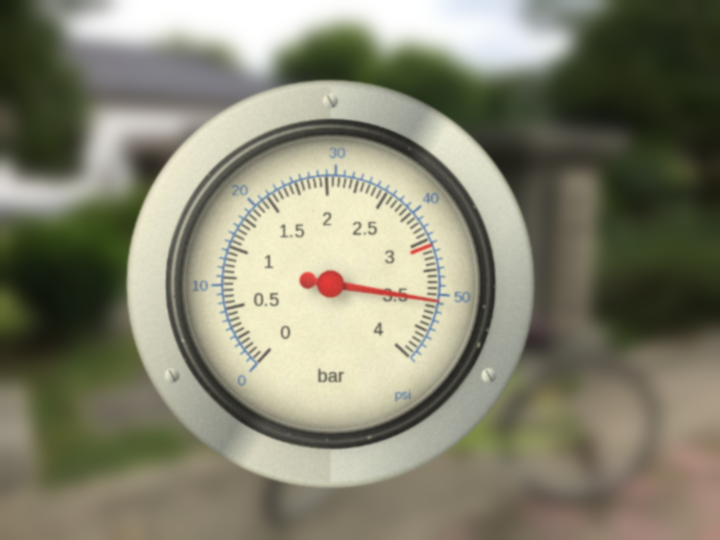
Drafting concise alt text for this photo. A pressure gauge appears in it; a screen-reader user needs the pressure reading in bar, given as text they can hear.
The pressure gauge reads 3.5 bar
